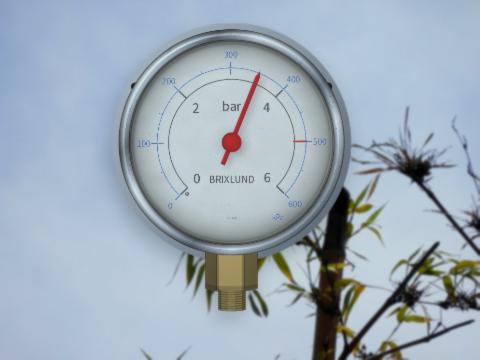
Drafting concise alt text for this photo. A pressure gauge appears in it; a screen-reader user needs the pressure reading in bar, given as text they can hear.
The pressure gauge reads 3.5 bar
